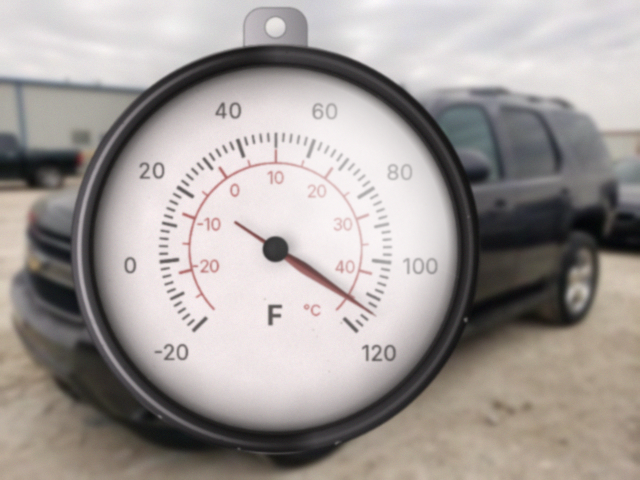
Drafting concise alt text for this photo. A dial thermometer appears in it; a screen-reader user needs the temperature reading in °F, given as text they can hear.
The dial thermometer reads 114 °F
